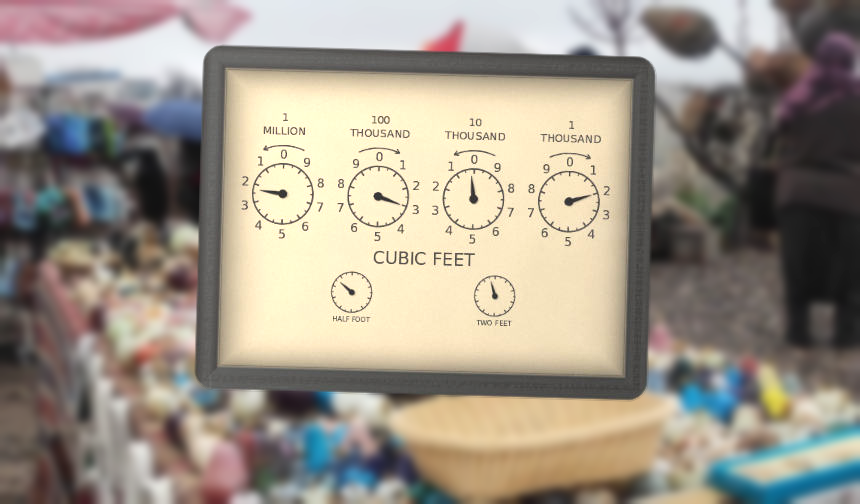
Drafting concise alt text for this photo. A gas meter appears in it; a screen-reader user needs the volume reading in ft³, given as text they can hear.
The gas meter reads 230200 ft³
